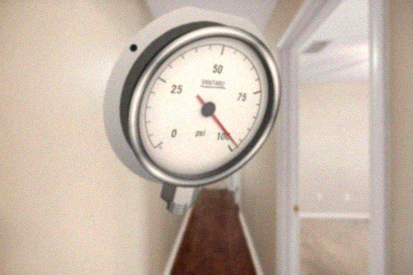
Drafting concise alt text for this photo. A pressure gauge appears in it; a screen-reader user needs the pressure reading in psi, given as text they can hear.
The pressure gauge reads 97.5 psi
